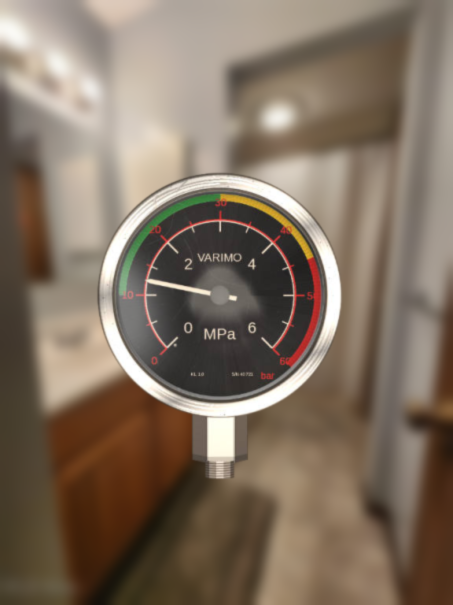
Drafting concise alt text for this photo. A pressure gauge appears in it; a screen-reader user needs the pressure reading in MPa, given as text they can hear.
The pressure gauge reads 1.25 MPa
